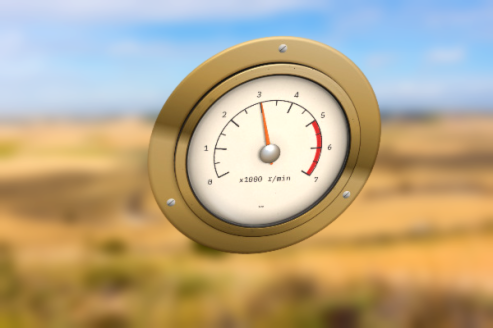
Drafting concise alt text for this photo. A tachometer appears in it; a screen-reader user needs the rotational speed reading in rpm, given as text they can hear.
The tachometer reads 3000 rpm
